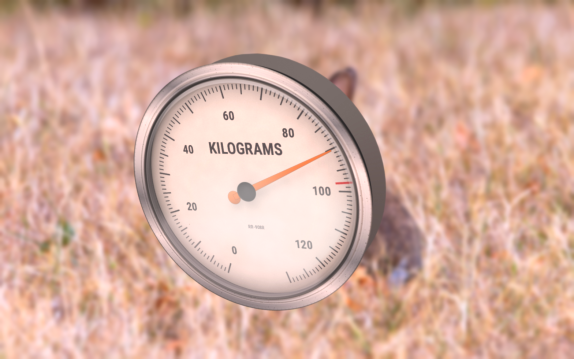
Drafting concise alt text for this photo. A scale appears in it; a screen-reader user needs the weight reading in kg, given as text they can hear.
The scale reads 90 kg
